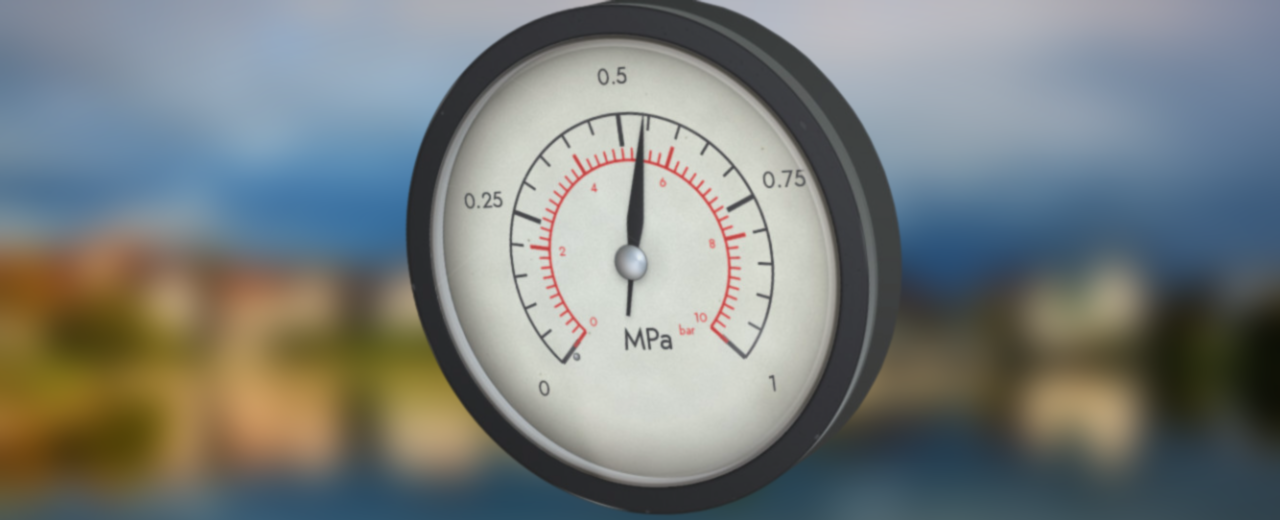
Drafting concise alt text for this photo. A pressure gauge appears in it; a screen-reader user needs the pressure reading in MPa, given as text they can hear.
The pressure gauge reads 0.55 MPa
